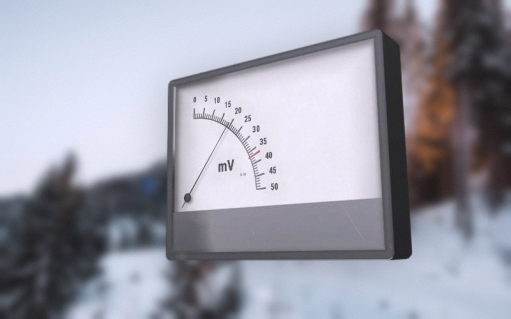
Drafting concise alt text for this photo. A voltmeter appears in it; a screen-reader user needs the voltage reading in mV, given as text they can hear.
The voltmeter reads 20 mV
